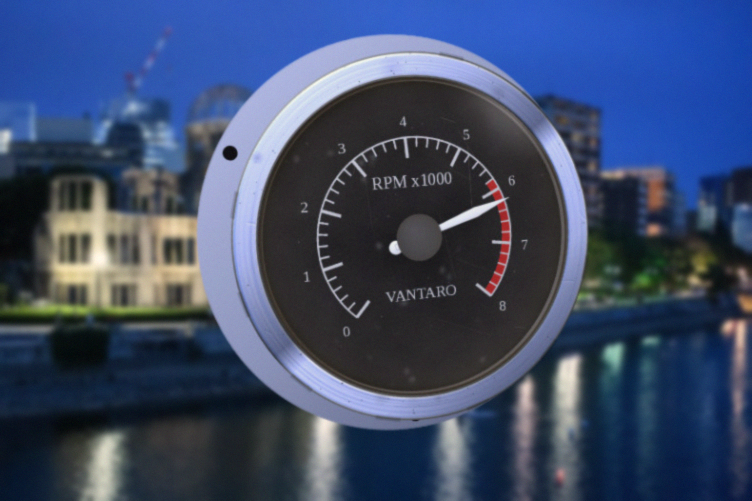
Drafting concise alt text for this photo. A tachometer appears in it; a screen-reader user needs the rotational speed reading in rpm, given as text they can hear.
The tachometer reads 6200 rpm
